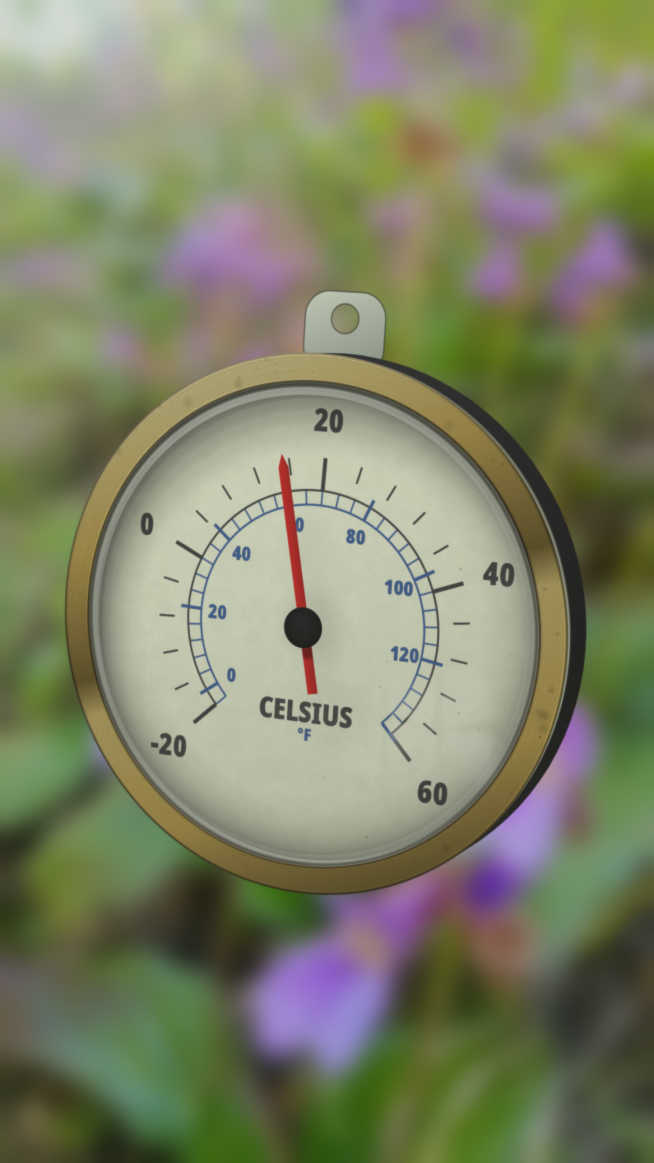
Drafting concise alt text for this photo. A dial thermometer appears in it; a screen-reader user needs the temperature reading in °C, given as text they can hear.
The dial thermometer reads 16 °C
